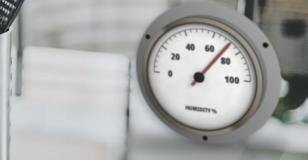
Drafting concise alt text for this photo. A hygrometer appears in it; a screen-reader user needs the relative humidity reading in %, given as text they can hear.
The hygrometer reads 72 %
